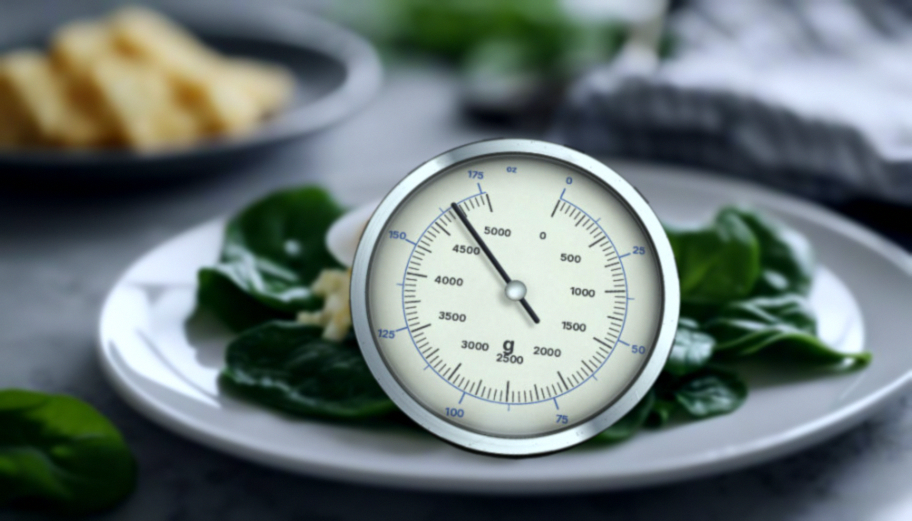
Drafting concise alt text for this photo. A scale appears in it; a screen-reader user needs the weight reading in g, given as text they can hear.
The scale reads 4700 g
